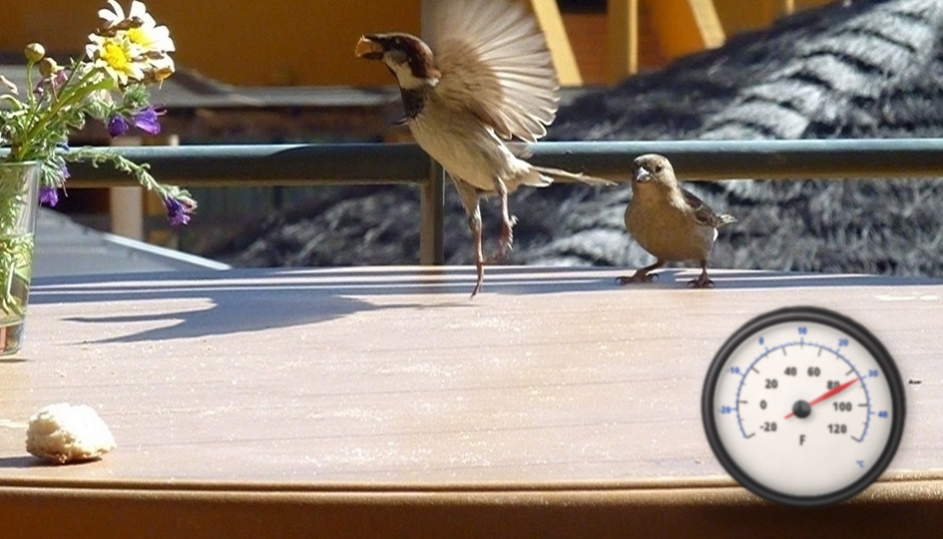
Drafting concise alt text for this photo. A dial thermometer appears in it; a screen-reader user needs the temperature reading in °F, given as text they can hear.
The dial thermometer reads 85 °F
